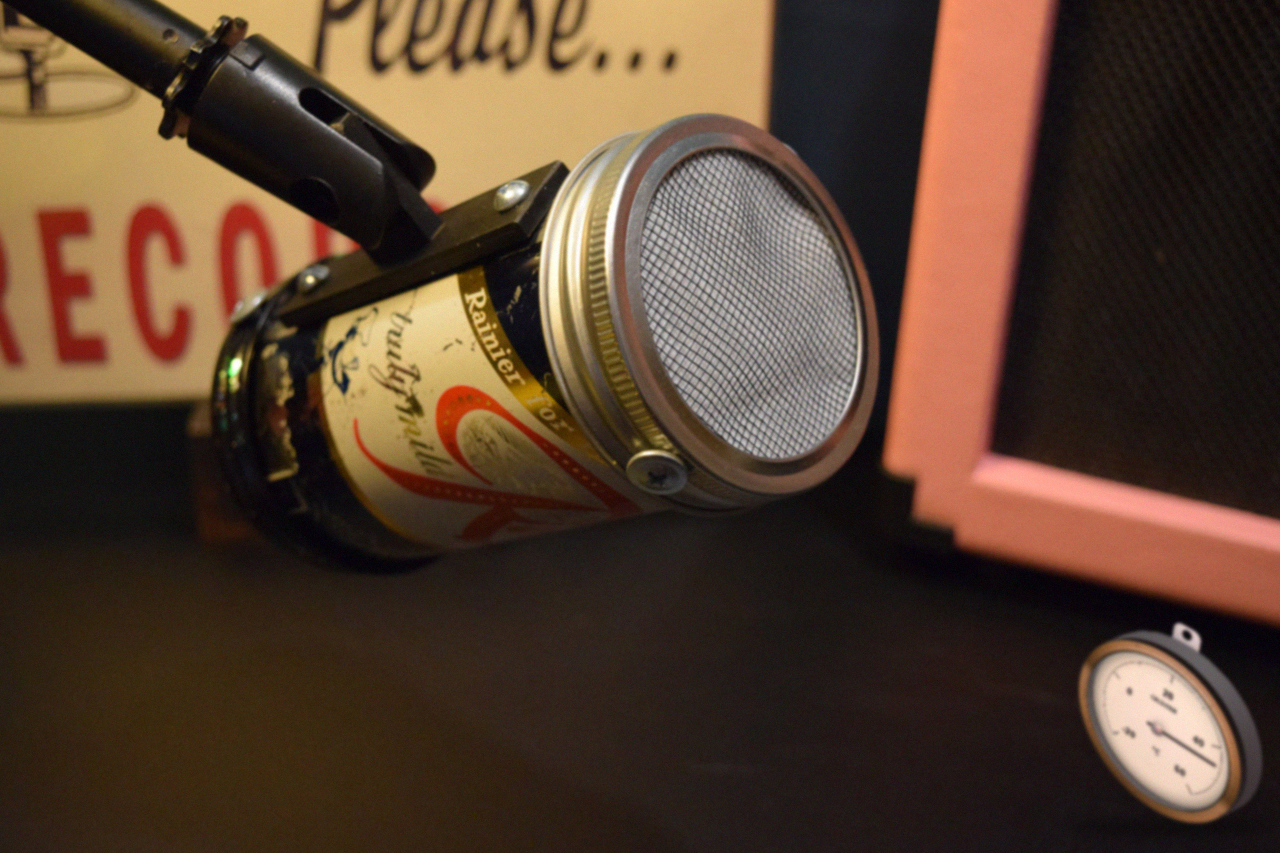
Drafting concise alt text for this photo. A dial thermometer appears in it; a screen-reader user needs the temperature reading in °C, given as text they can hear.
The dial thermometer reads 45 °C
